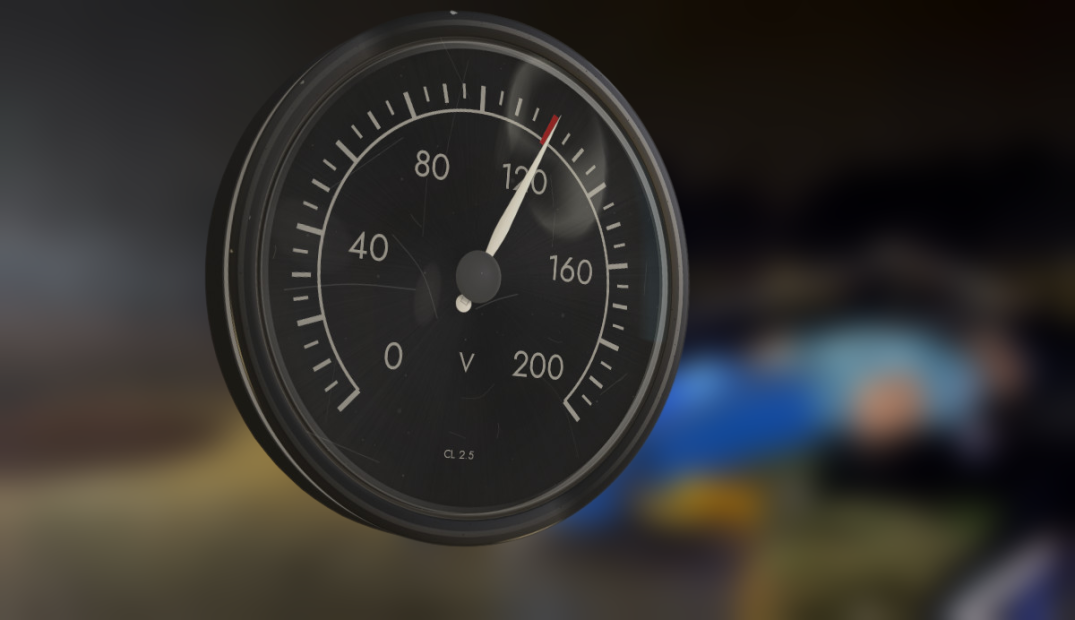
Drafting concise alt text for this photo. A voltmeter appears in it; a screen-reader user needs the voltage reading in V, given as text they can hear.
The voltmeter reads 120 V
